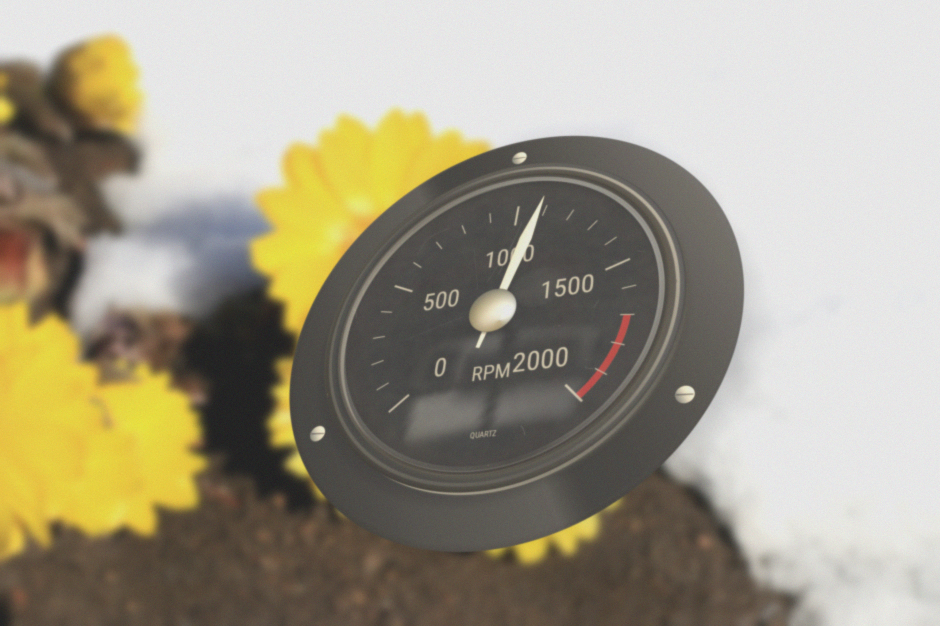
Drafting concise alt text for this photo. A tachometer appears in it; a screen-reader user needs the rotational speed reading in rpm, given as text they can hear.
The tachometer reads 1100 rpm
